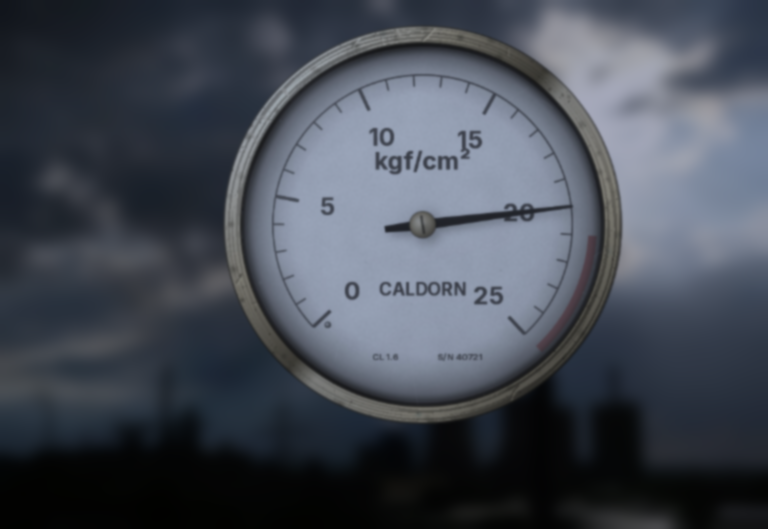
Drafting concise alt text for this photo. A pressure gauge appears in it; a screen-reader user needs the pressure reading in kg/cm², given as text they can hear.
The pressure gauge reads 20 kg/cm²
